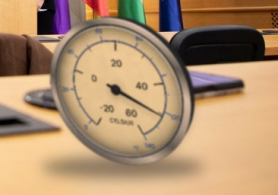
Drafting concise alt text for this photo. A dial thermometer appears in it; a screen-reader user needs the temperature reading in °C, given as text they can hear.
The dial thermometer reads 50 °C
